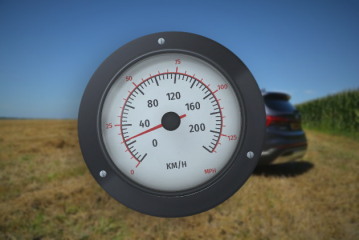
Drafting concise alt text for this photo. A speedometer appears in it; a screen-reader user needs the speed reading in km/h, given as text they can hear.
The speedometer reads 24 km/h
